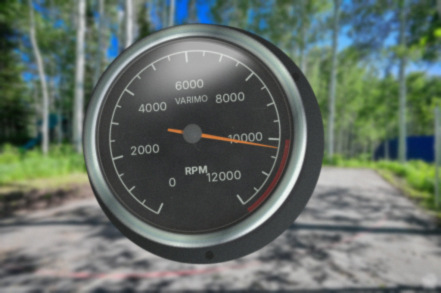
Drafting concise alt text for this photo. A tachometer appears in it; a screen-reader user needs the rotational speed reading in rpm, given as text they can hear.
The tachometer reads 10250 rpm
